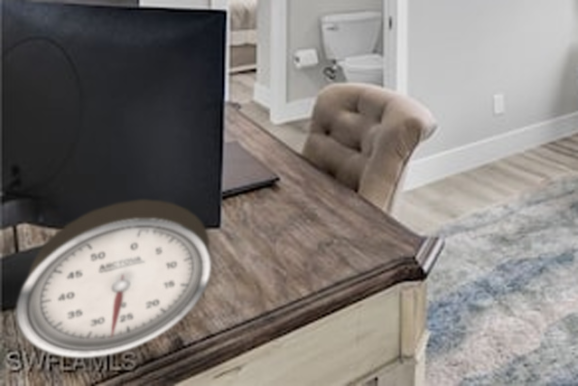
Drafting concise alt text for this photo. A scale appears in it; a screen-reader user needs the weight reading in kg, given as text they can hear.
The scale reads 27 kg
